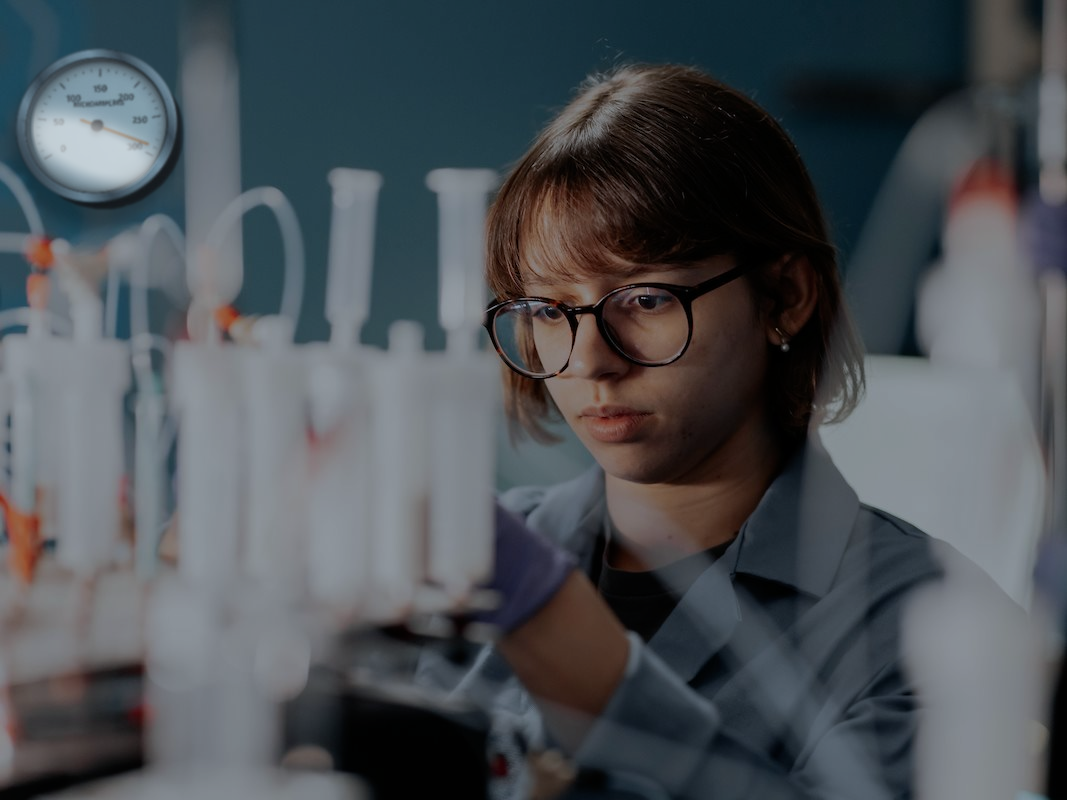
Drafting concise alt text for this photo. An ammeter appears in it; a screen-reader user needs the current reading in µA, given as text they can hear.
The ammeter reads 290 µA
